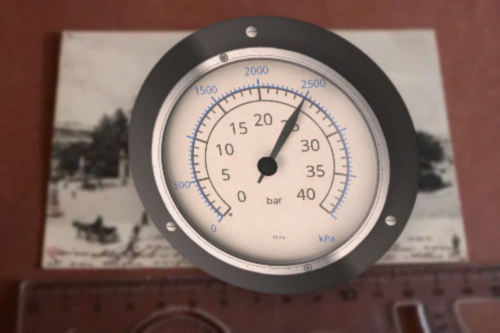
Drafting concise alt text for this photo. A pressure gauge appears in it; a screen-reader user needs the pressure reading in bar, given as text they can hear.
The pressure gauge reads 25 bar
